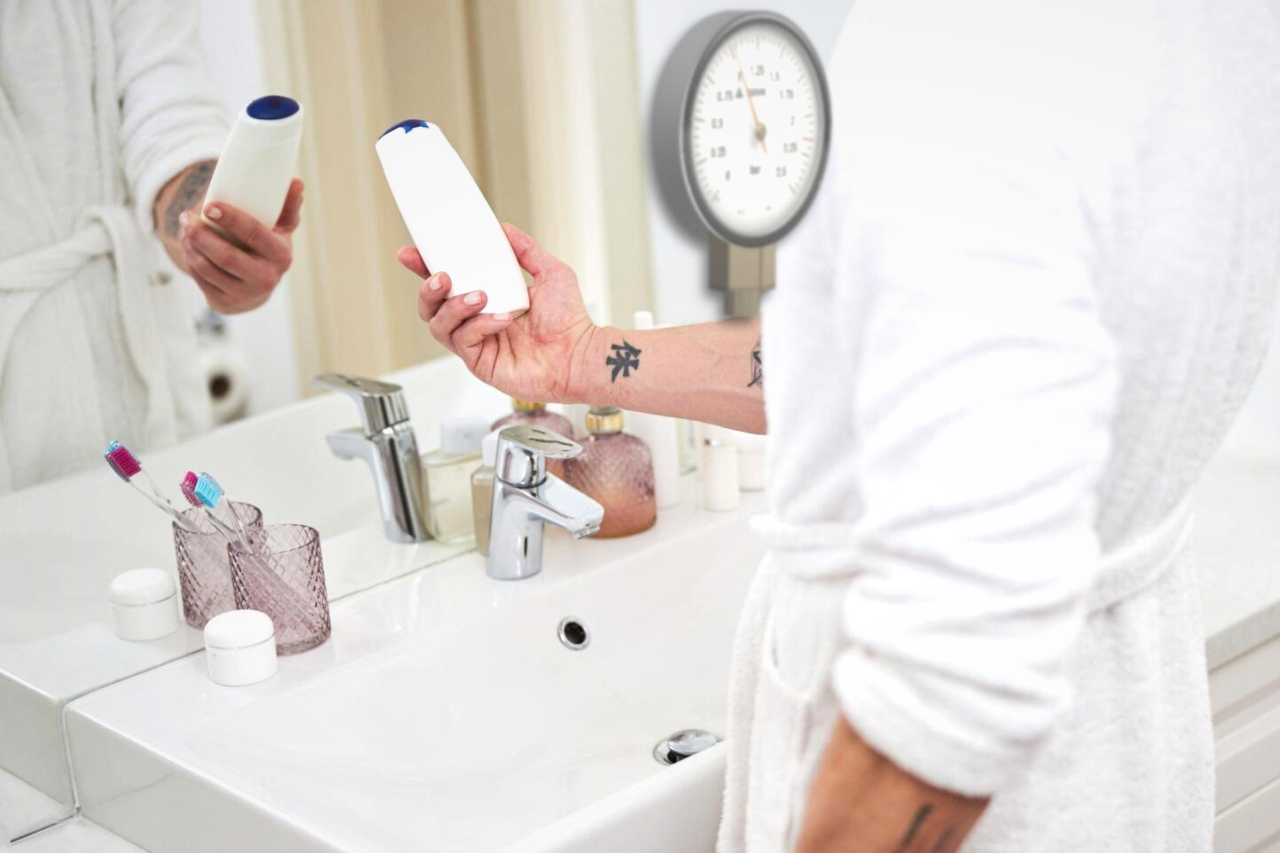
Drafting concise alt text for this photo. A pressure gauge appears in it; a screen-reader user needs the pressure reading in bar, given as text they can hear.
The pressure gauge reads 1 bar
